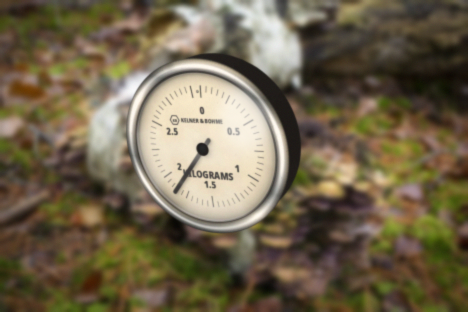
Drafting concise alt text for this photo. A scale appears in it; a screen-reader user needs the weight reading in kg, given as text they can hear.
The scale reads 1.85 kg
